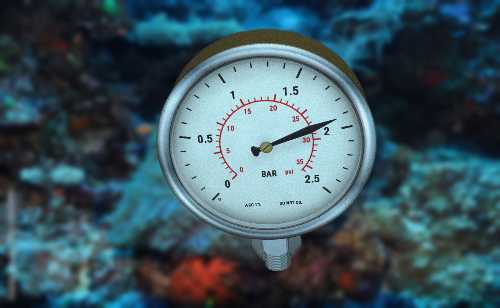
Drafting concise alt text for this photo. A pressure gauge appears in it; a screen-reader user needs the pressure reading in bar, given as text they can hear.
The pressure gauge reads 1.9 bar
